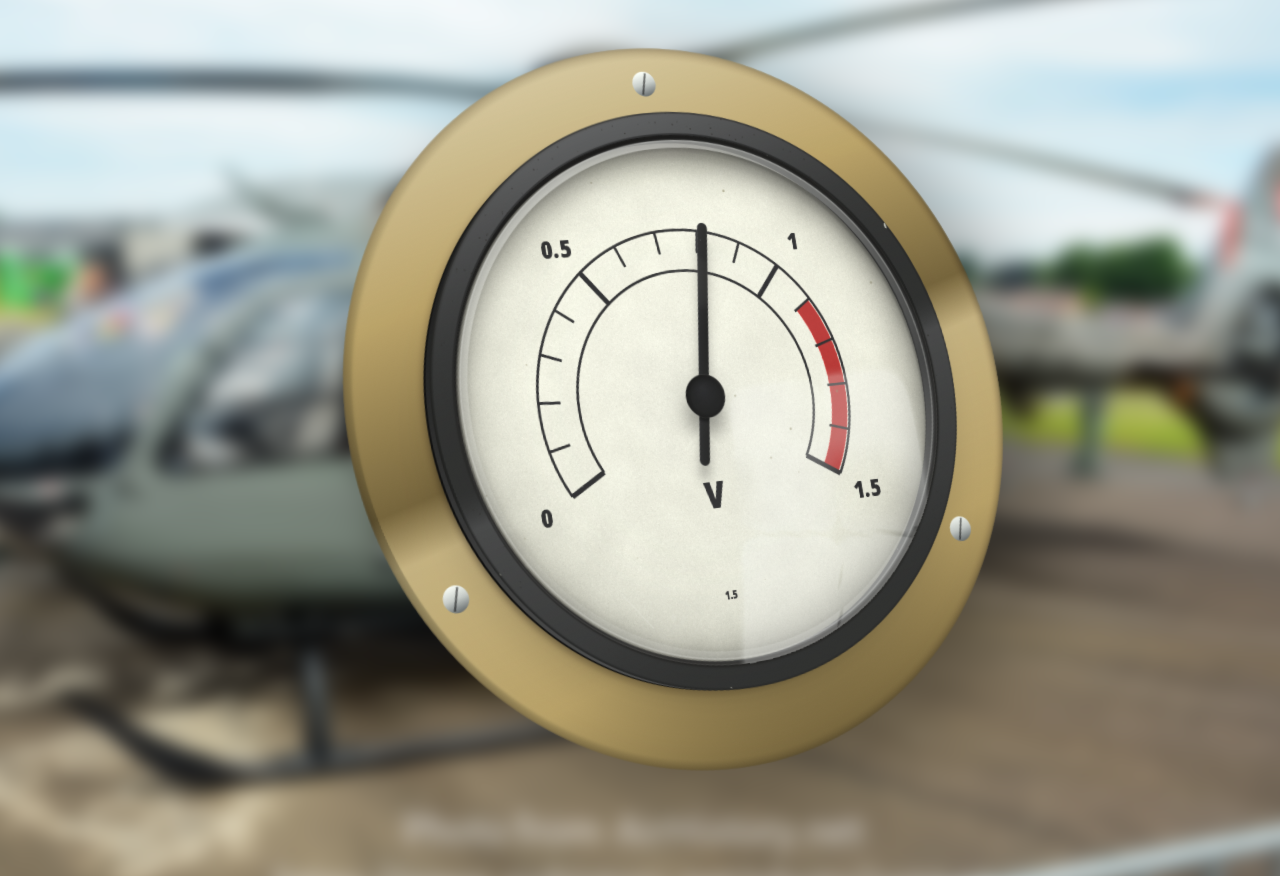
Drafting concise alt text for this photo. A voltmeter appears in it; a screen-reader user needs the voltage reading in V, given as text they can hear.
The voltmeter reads 0.8 V
